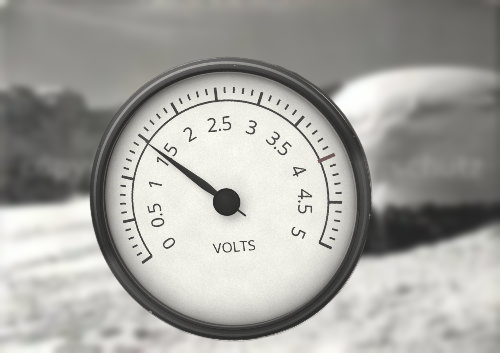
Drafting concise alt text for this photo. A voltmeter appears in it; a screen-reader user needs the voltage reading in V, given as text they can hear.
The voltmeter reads 1.5 V
